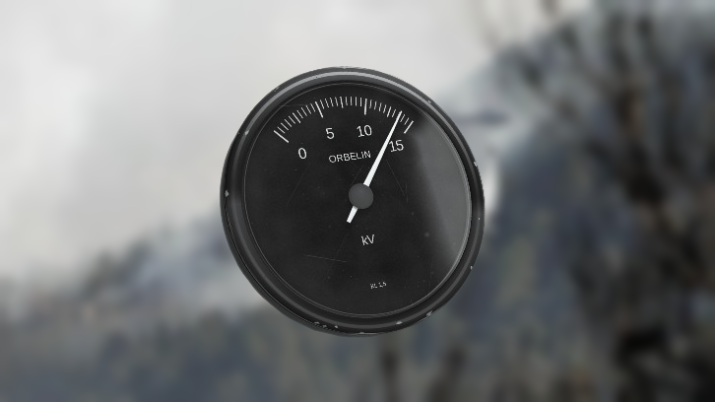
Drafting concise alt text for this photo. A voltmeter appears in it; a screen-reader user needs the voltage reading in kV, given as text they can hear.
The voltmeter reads 13.5 kV
